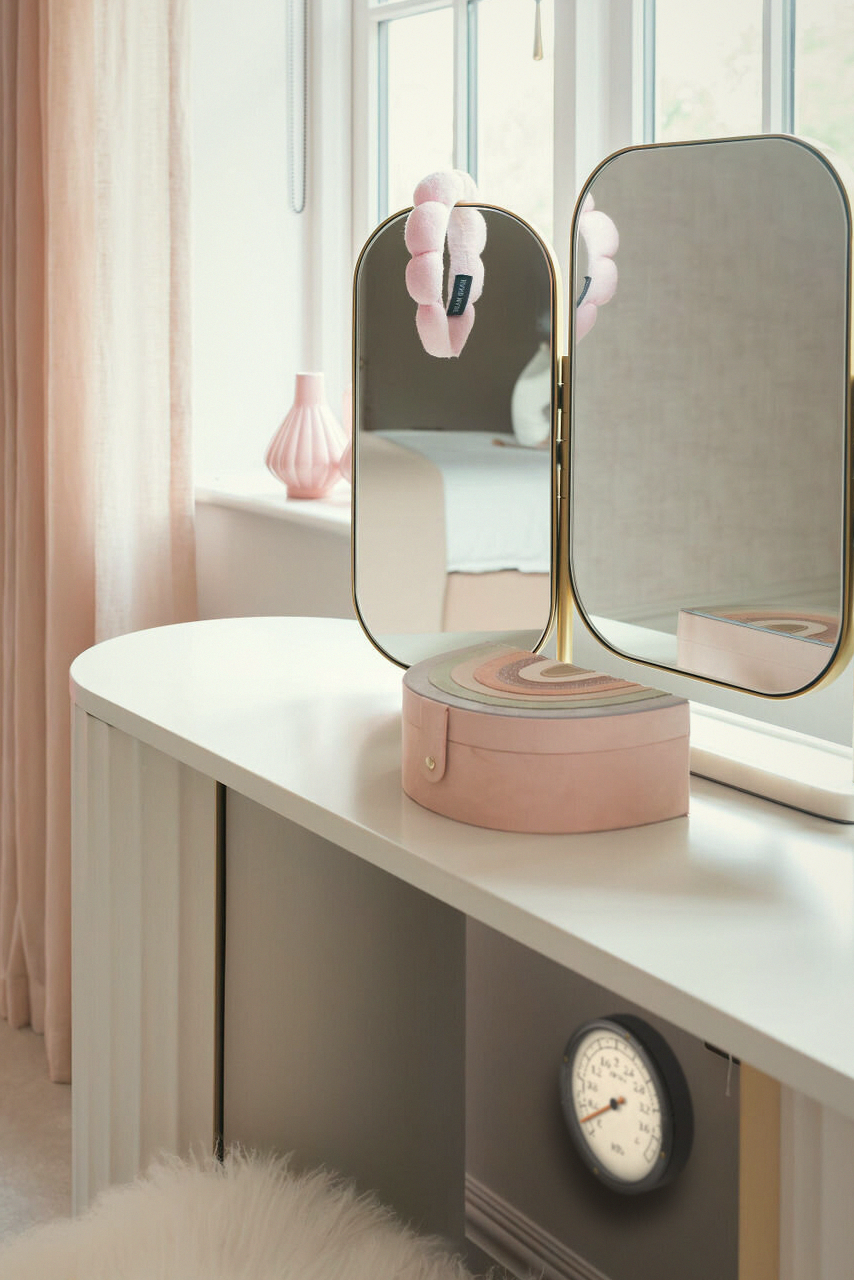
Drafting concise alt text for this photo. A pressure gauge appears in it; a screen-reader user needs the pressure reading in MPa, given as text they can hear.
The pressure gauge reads 0.2 MPa
